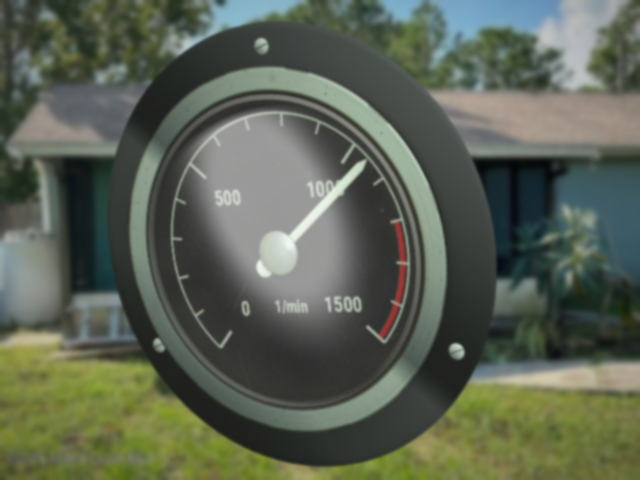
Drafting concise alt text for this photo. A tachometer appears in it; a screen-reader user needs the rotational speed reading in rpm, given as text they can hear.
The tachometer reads 1050 rpm
